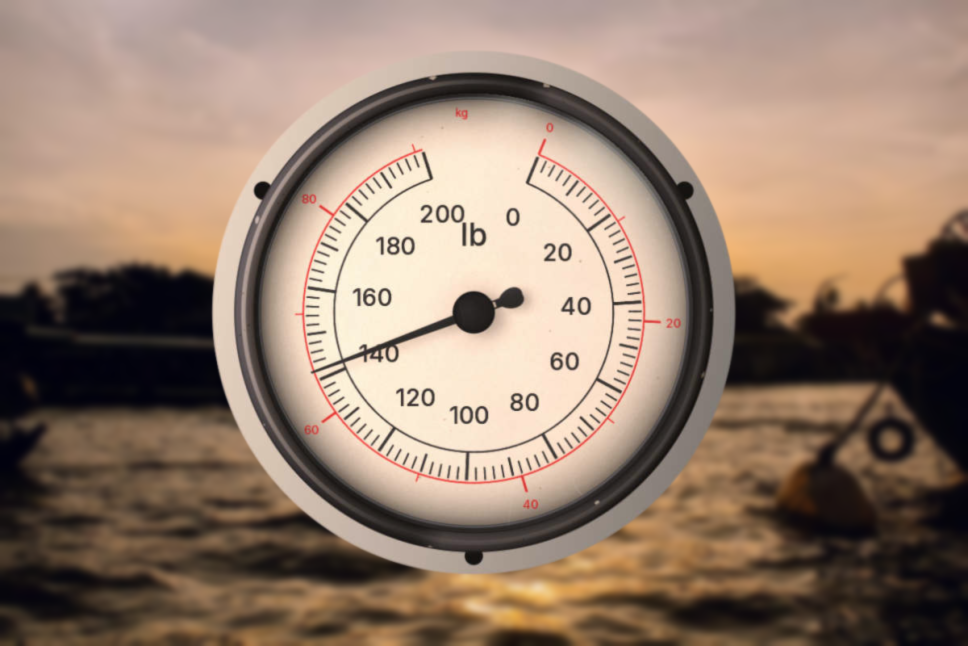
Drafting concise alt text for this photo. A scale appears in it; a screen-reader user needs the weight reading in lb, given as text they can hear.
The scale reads 142 lb
